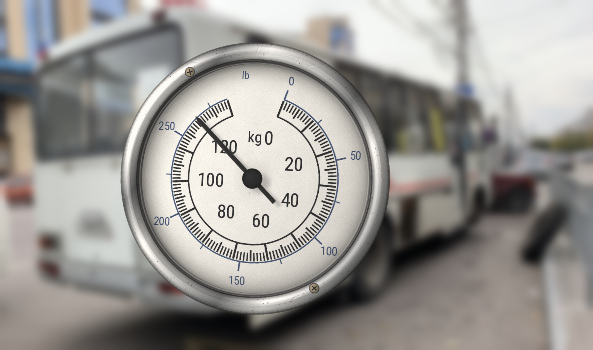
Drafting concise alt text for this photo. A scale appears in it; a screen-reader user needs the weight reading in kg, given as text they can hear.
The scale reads 120 kg
